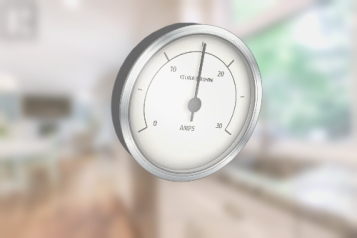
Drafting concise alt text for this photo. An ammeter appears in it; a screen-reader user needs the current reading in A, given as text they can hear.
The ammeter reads 15 A
